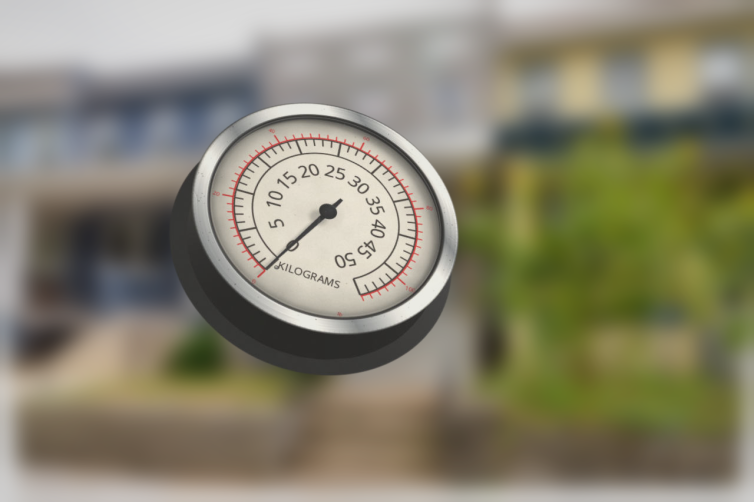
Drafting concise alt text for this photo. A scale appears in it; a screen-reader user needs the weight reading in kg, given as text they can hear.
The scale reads 0 kg
